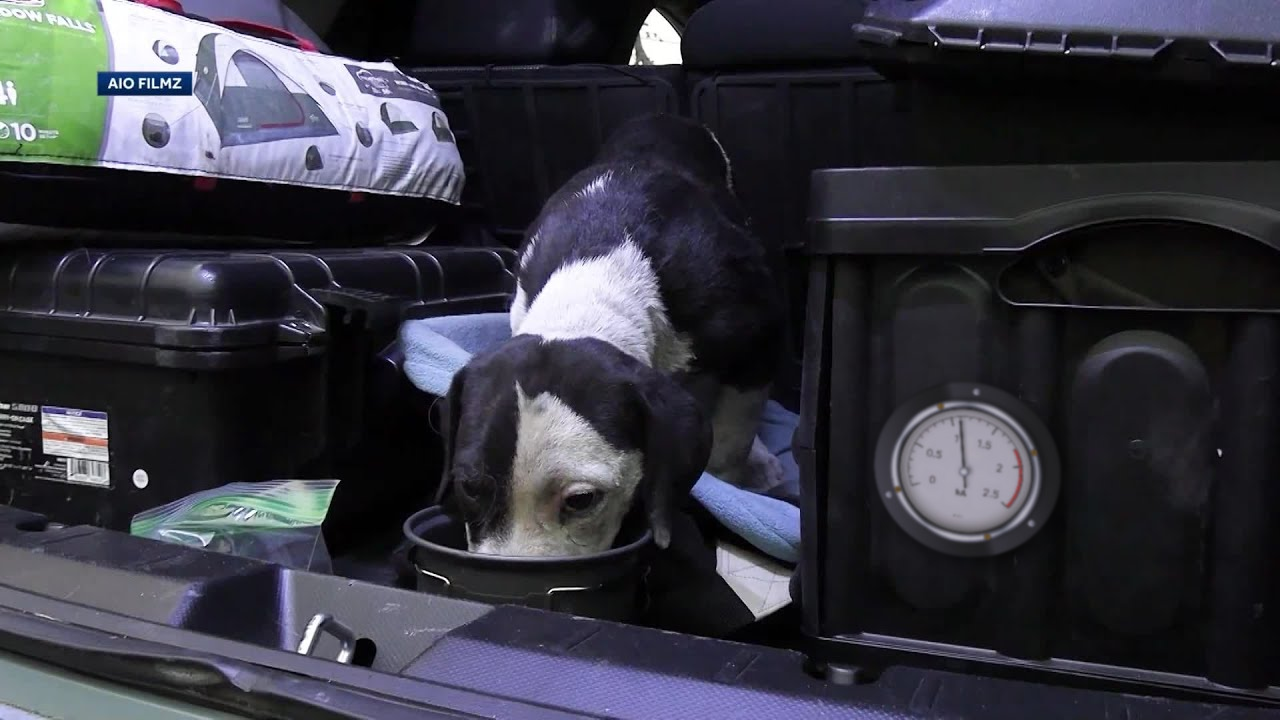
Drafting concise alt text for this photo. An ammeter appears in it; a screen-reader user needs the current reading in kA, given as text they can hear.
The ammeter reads 1.1 kA
